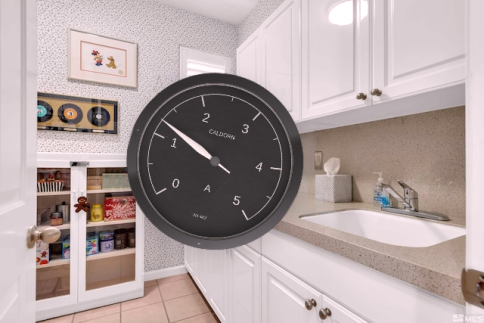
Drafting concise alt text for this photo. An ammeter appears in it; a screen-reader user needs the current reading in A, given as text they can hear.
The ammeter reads 1.25 A
